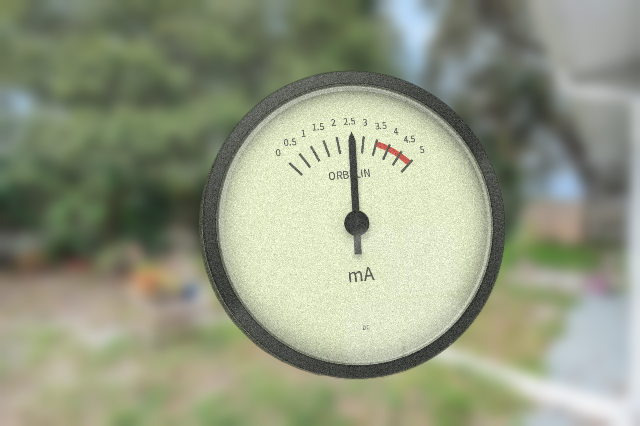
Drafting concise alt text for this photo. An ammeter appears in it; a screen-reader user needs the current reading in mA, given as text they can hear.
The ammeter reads 2.5 mA
